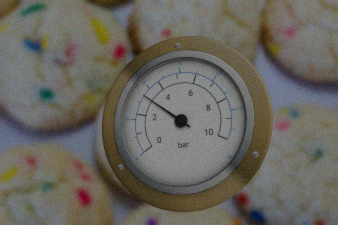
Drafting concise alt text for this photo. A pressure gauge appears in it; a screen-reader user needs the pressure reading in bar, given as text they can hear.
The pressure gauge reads 3 bar
